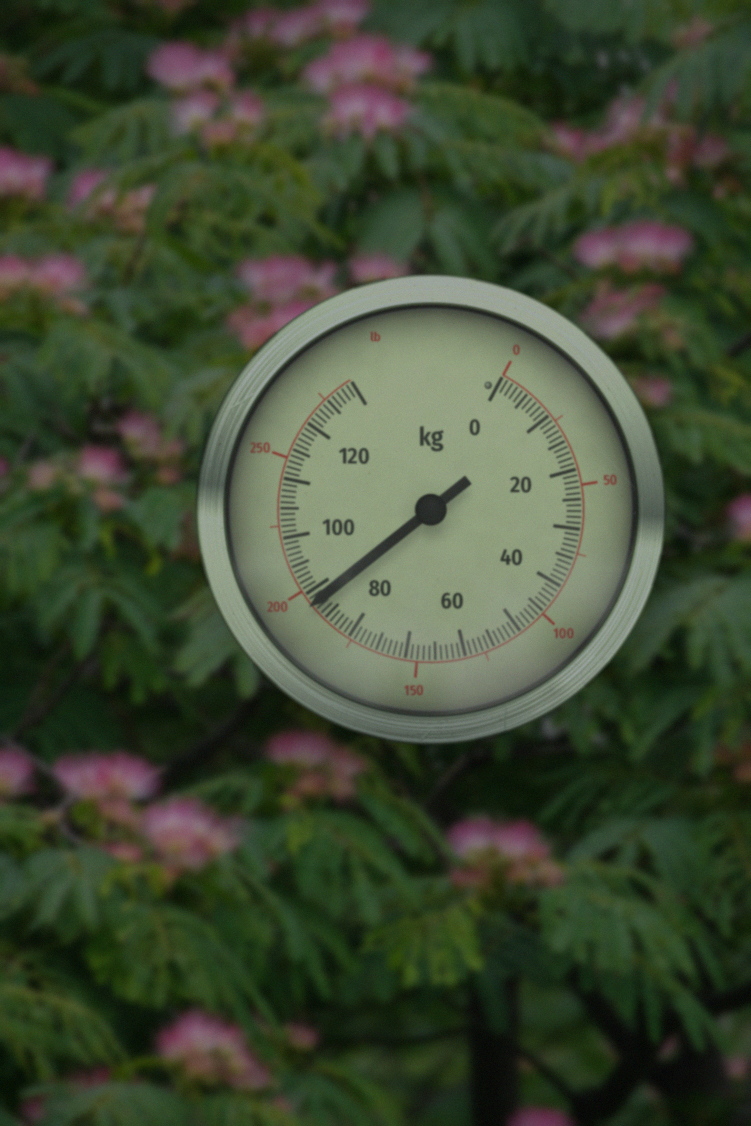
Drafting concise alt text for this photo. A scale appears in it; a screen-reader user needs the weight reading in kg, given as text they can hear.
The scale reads 88 kg
